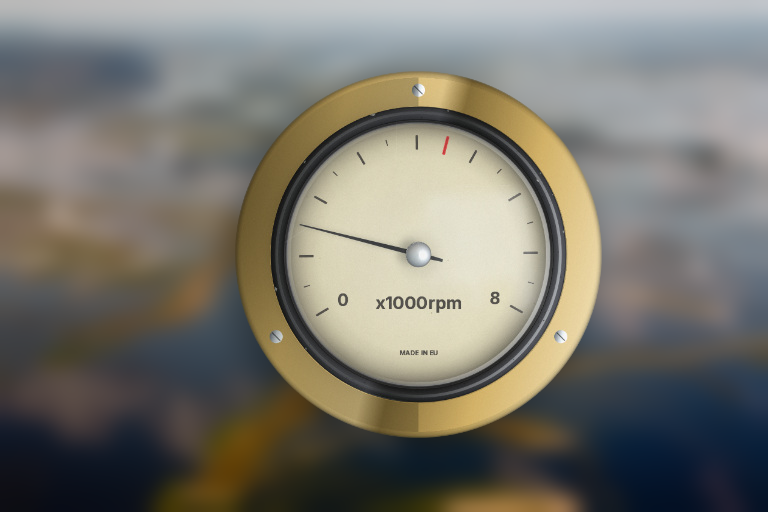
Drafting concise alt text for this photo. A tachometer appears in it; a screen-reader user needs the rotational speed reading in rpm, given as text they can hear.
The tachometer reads 1500 rpm
